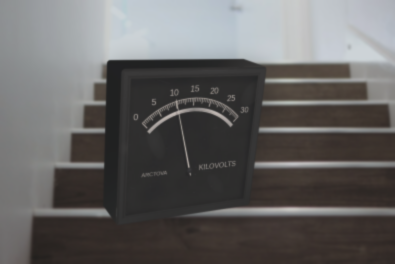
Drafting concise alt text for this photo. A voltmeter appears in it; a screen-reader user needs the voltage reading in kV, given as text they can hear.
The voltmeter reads 10 kV
